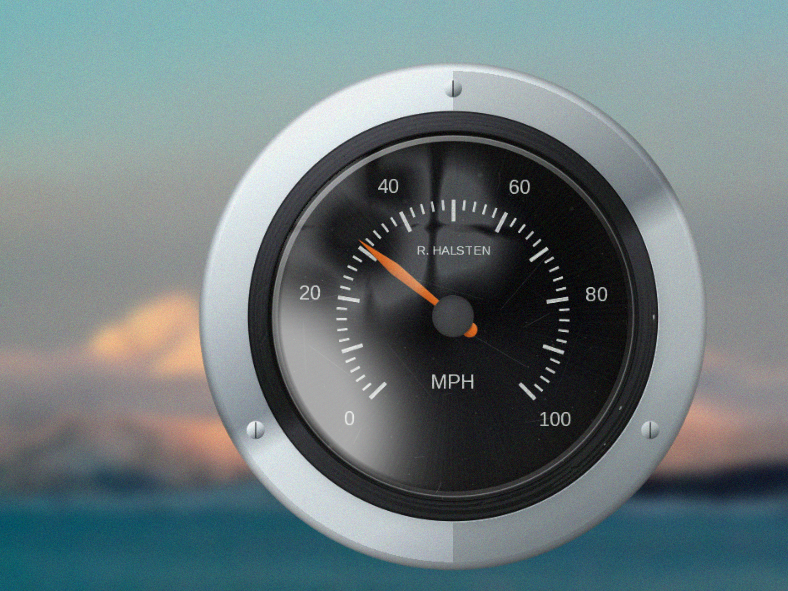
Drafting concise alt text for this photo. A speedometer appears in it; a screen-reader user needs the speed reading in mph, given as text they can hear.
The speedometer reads 31 mph
